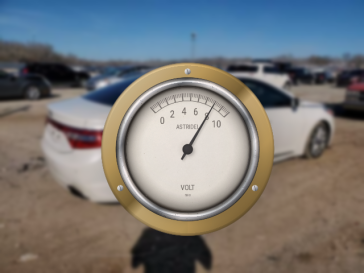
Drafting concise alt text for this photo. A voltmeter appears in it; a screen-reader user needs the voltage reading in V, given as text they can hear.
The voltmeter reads 8 V
